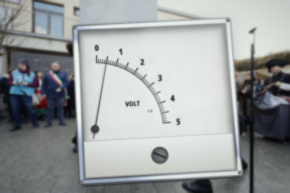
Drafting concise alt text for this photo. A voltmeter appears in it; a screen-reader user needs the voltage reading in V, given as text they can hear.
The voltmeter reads 0.5 V
